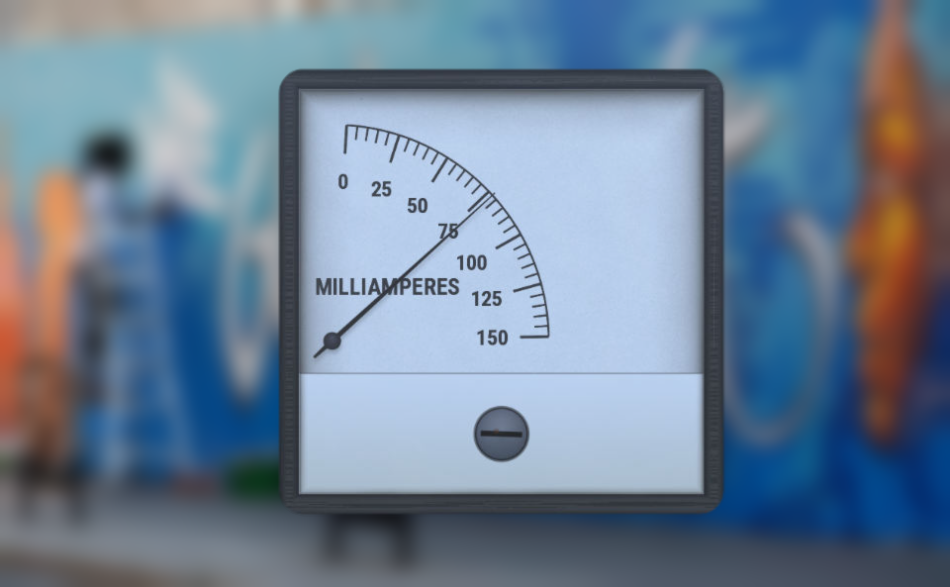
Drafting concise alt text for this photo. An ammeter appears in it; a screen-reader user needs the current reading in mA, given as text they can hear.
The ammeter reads 77.5 mA
